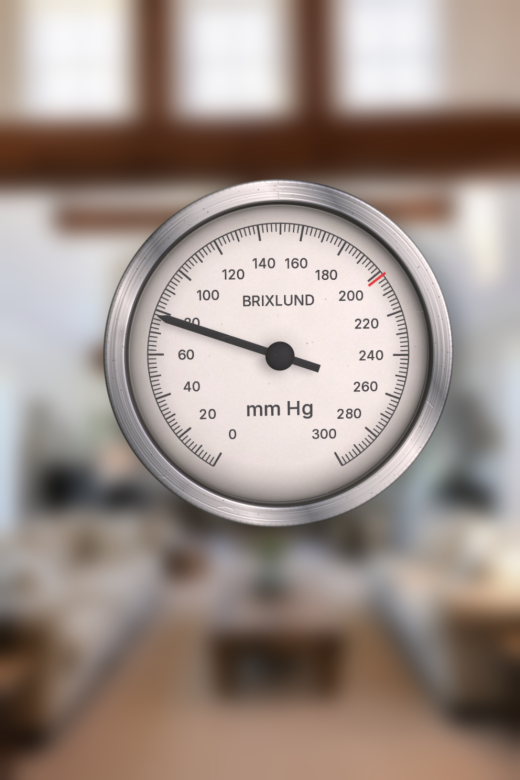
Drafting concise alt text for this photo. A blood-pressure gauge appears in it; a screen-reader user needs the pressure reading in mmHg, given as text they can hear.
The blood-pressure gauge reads 78 mmHg
